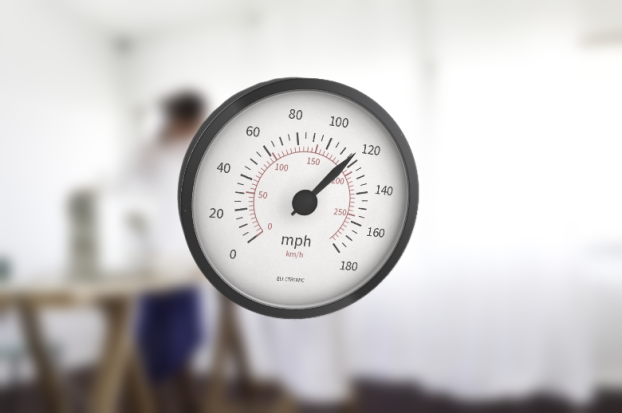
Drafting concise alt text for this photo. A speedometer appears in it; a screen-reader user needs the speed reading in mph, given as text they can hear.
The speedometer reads 115 mph
